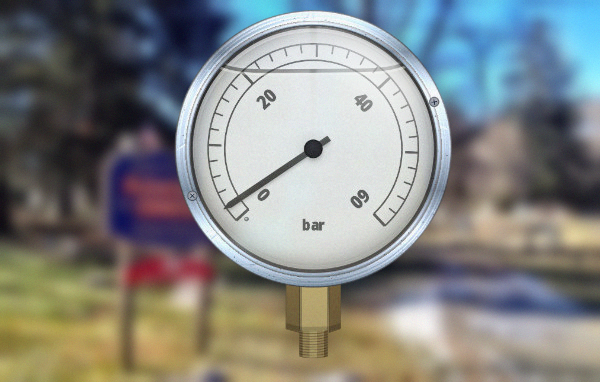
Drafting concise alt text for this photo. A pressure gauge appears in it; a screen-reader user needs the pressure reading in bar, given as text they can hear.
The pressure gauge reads 2 bar
